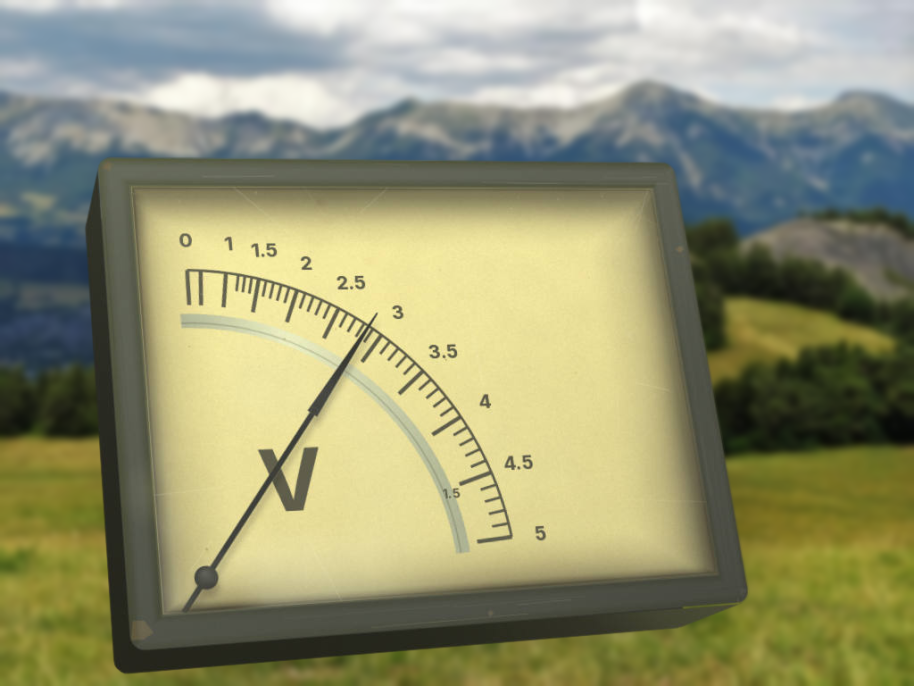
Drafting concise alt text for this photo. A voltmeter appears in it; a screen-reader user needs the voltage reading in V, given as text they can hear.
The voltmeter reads 2.85 V
